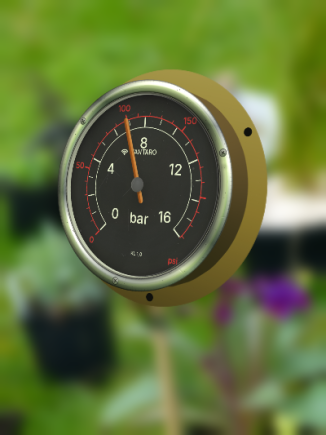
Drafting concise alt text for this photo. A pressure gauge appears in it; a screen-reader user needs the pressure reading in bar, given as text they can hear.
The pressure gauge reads 7 bar
